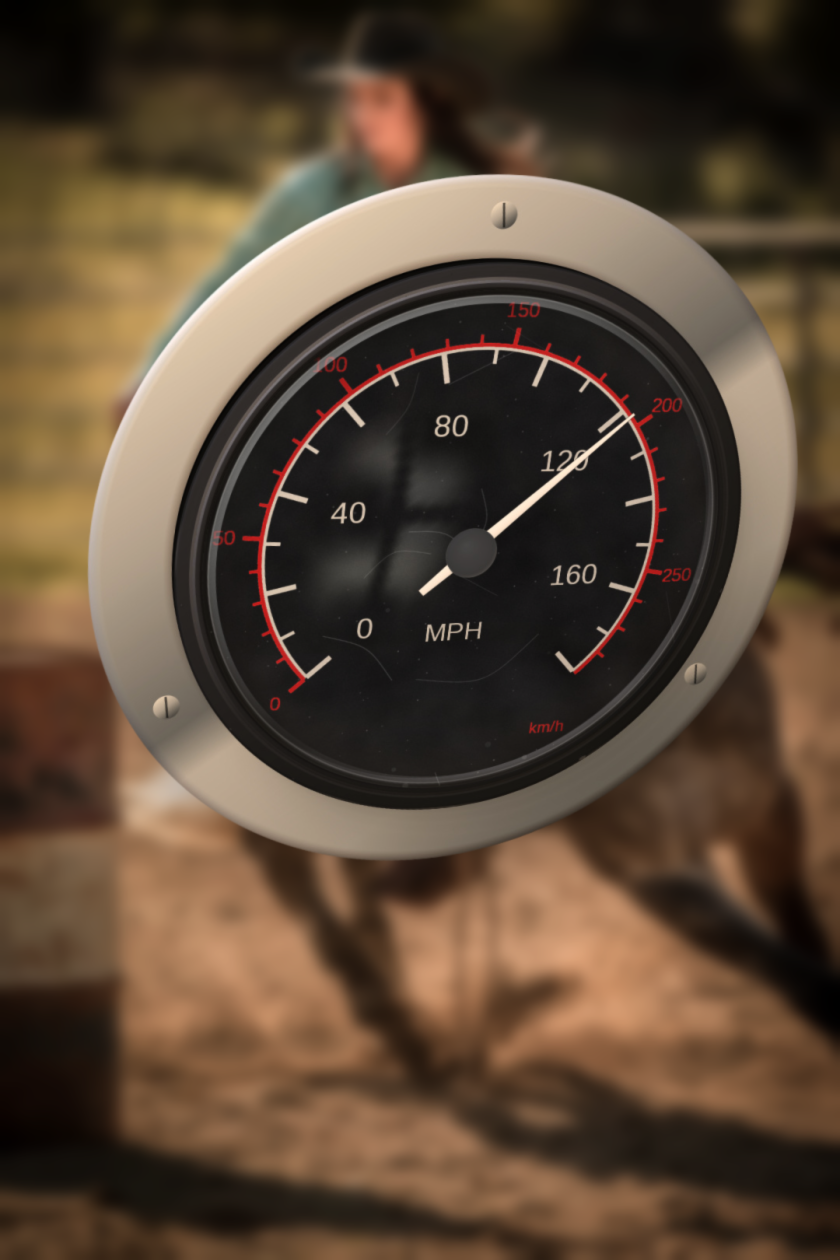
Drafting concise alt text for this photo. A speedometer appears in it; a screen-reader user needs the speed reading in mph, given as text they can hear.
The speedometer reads 120 mph
